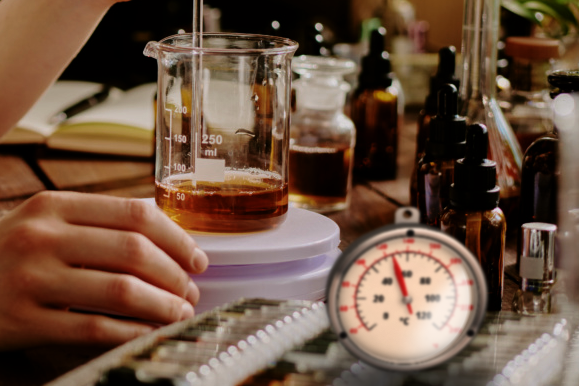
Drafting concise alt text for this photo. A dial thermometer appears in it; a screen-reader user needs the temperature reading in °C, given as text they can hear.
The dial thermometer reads 52 °C
